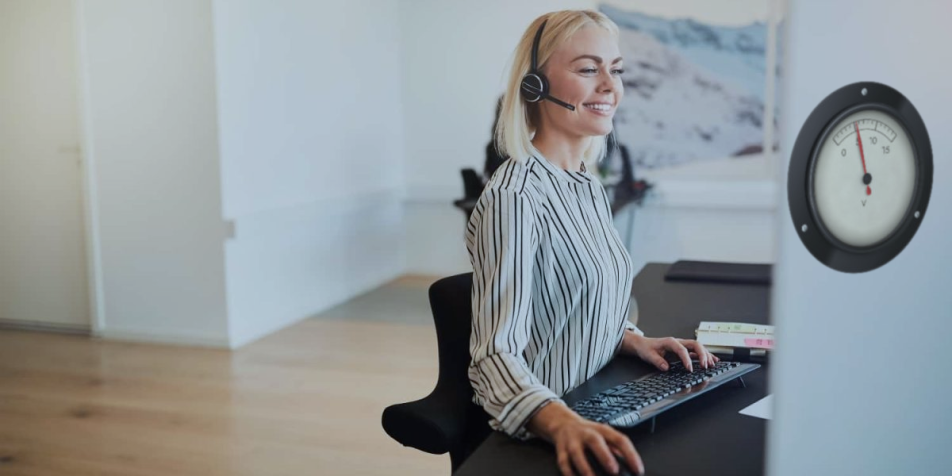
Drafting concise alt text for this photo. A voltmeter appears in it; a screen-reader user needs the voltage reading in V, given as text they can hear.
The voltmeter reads 5 V
